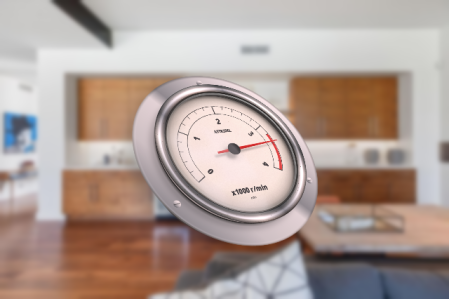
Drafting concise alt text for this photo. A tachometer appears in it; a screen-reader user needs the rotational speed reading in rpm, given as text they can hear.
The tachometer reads 3400 rpm
